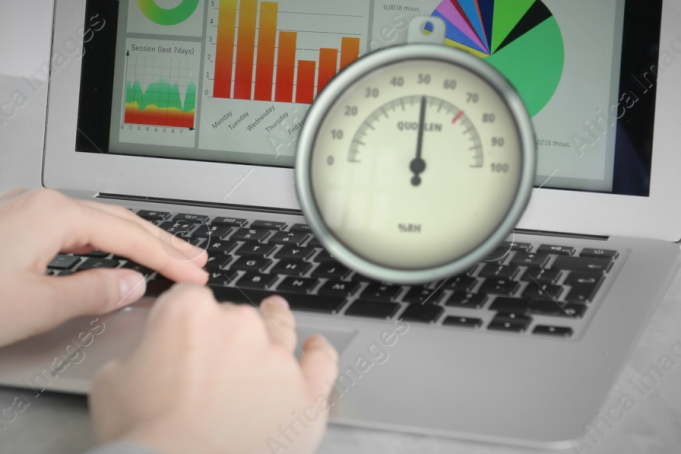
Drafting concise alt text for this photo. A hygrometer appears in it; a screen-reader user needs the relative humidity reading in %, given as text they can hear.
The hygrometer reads 50 %
